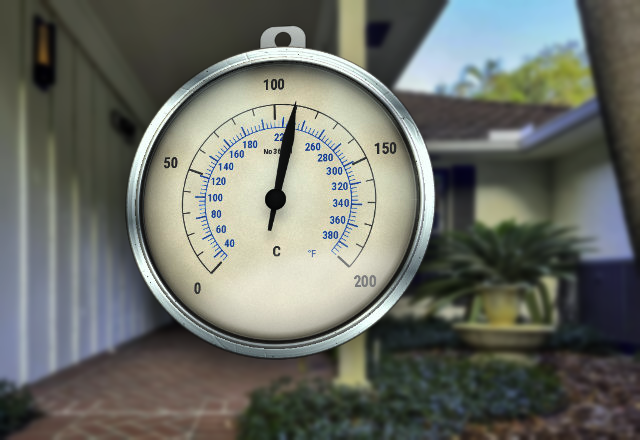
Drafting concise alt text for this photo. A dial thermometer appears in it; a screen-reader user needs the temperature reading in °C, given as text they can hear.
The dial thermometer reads 110 °C
